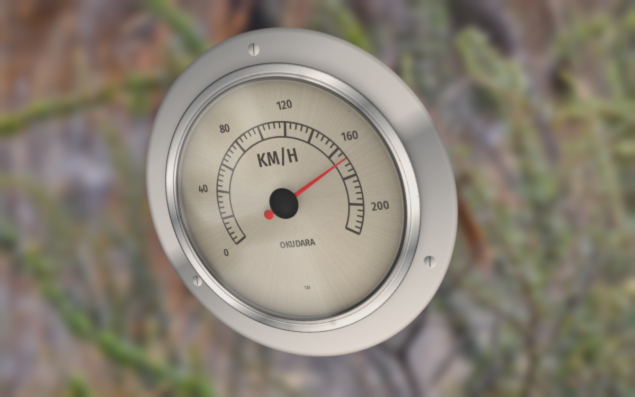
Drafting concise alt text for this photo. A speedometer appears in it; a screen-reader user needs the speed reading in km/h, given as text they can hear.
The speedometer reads 168 km/h
